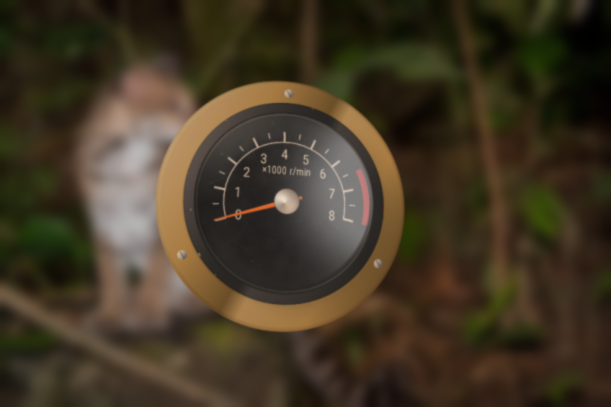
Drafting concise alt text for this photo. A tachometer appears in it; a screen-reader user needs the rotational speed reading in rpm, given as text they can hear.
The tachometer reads 0 rpm
